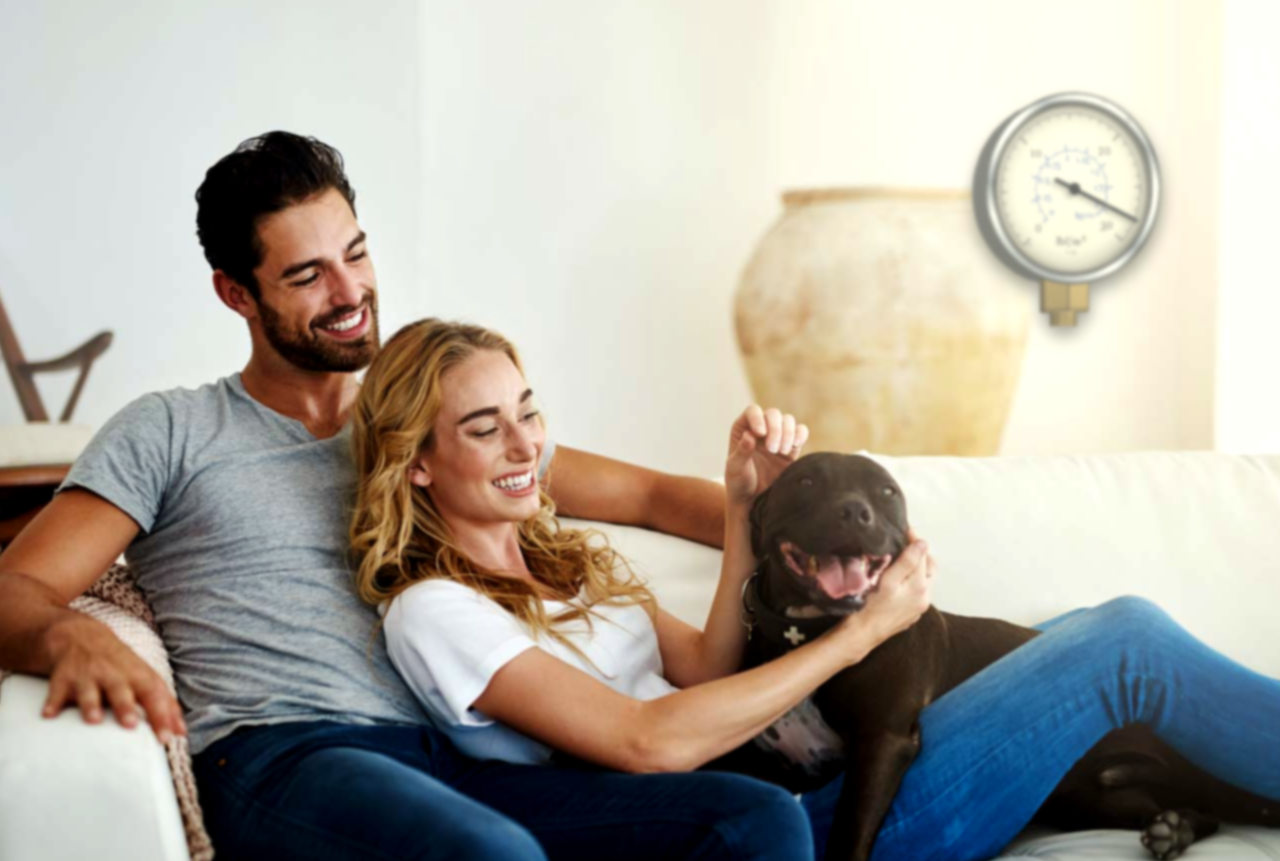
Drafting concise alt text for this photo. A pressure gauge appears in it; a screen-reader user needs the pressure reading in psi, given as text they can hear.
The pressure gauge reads 28 psi
